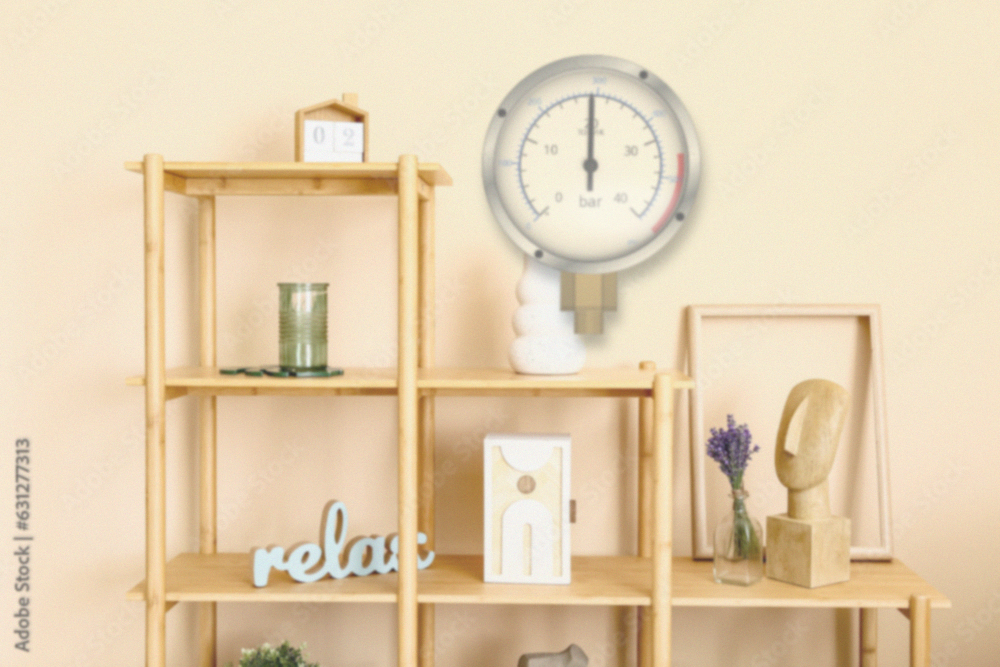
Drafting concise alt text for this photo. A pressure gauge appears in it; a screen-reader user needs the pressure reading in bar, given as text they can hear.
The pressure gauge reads 20 bar
